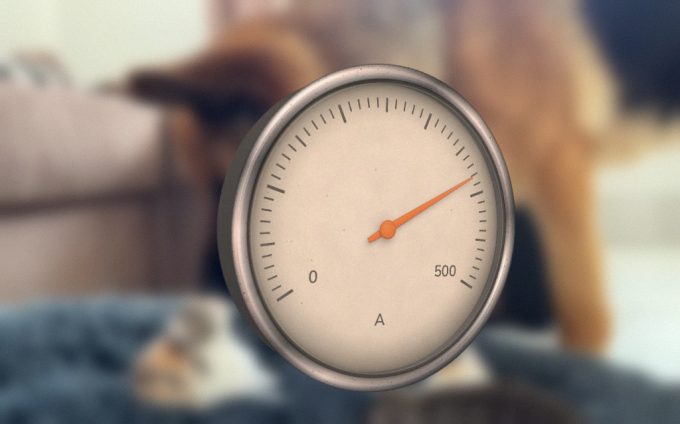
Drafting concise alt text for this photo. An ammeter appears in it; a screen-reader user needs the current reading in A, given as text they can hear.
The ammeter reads 380 A
